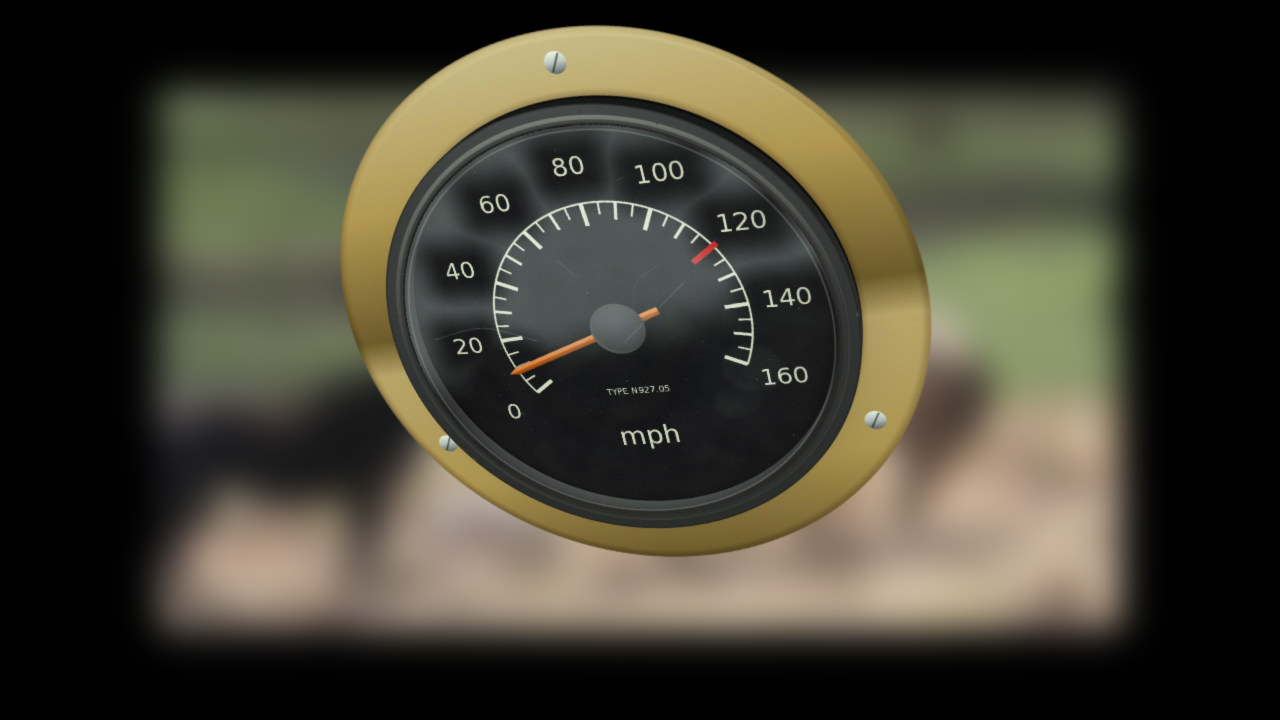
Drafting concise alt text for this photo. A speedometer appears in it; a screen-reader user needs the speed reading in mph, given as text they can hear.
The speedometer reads 10 mph
